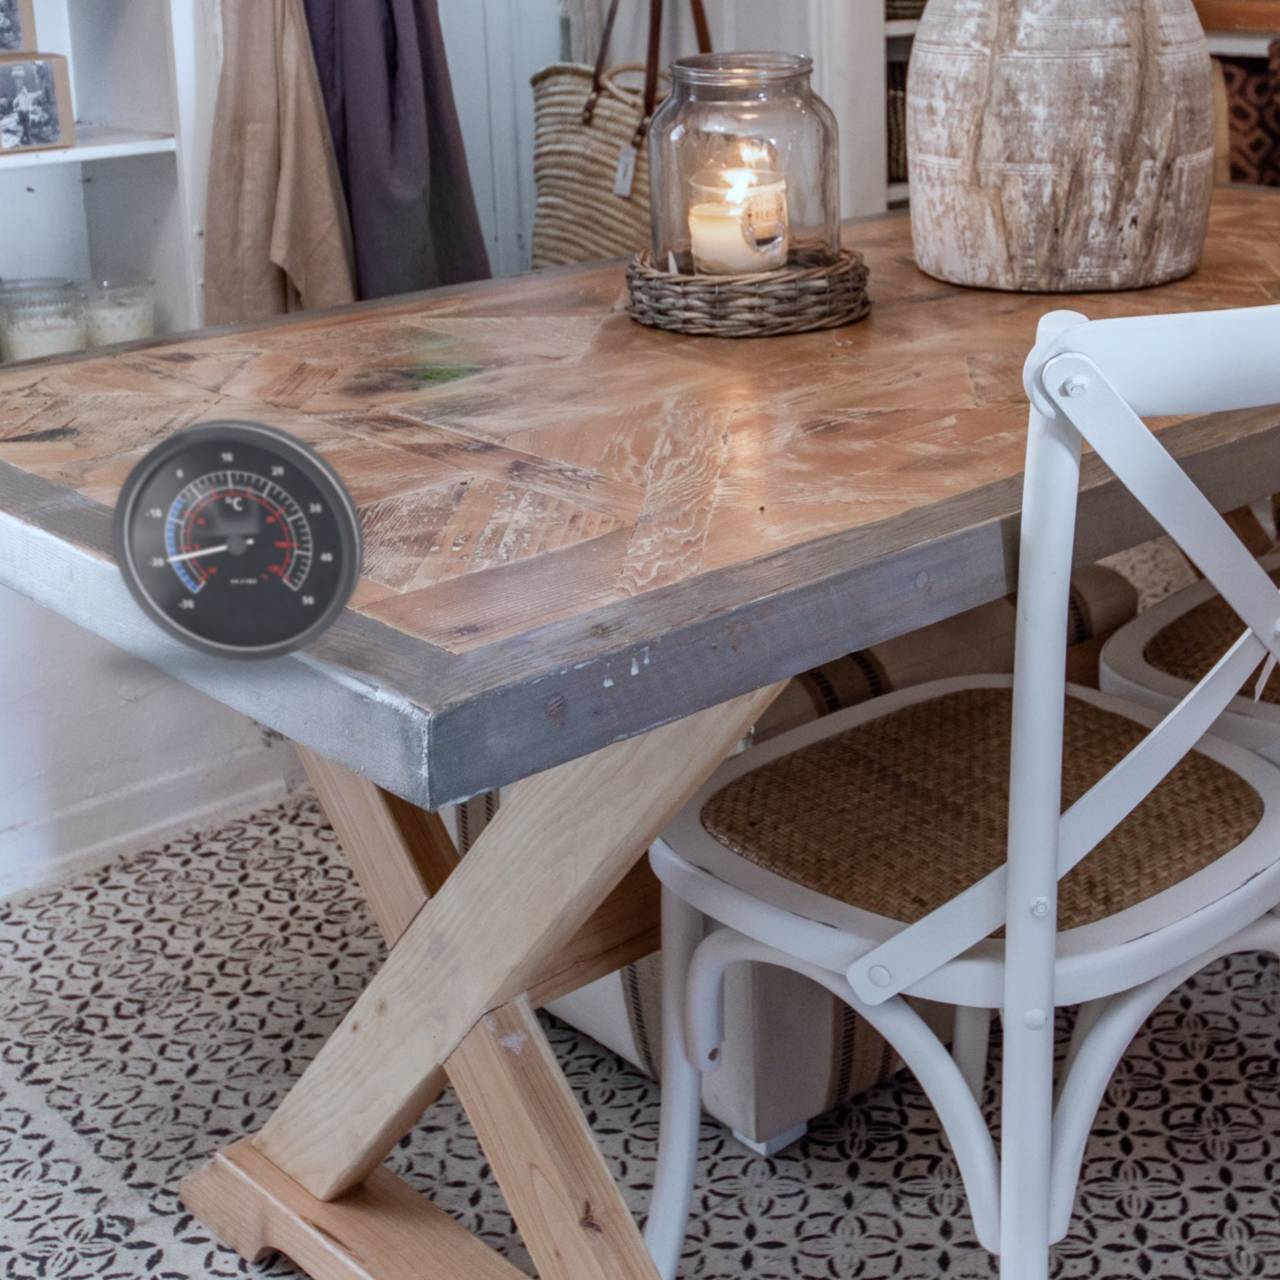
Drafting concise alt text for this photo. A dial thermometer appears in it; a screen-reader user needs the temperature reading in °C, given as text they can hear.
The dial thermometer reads -20 °C
